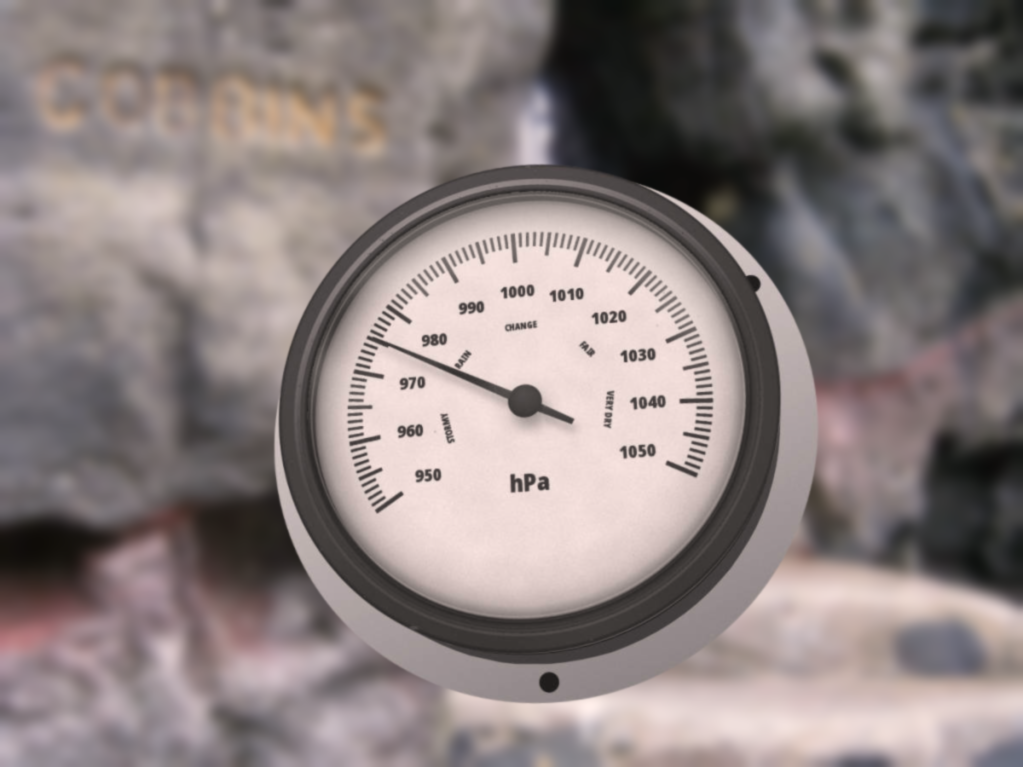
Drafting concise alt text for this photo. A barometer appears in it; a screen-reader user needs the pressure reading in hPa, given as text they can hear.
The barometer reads 975 hPa
